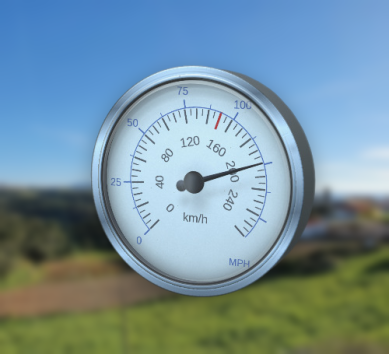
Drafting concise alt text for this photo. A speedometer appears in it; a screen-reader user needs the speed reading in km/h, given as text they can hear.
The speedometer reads 200 km/h
